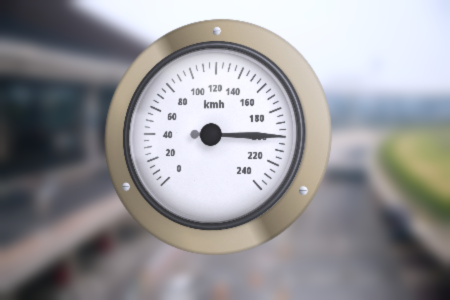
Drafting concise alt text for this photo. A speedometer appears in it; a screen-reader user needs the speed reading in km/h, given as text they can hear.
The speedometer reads 200 km/h
